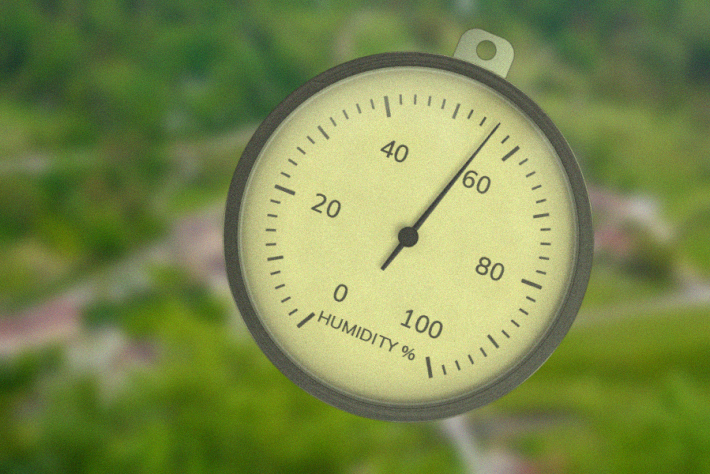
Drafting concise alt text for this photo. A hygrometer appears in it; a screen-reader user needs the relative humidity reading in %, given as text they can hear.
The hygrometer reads 56 %
